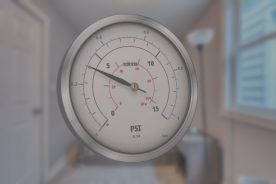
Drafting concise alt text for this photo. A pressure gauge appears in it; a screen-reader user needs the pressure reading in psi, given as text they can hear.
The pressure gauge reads 4 psi
